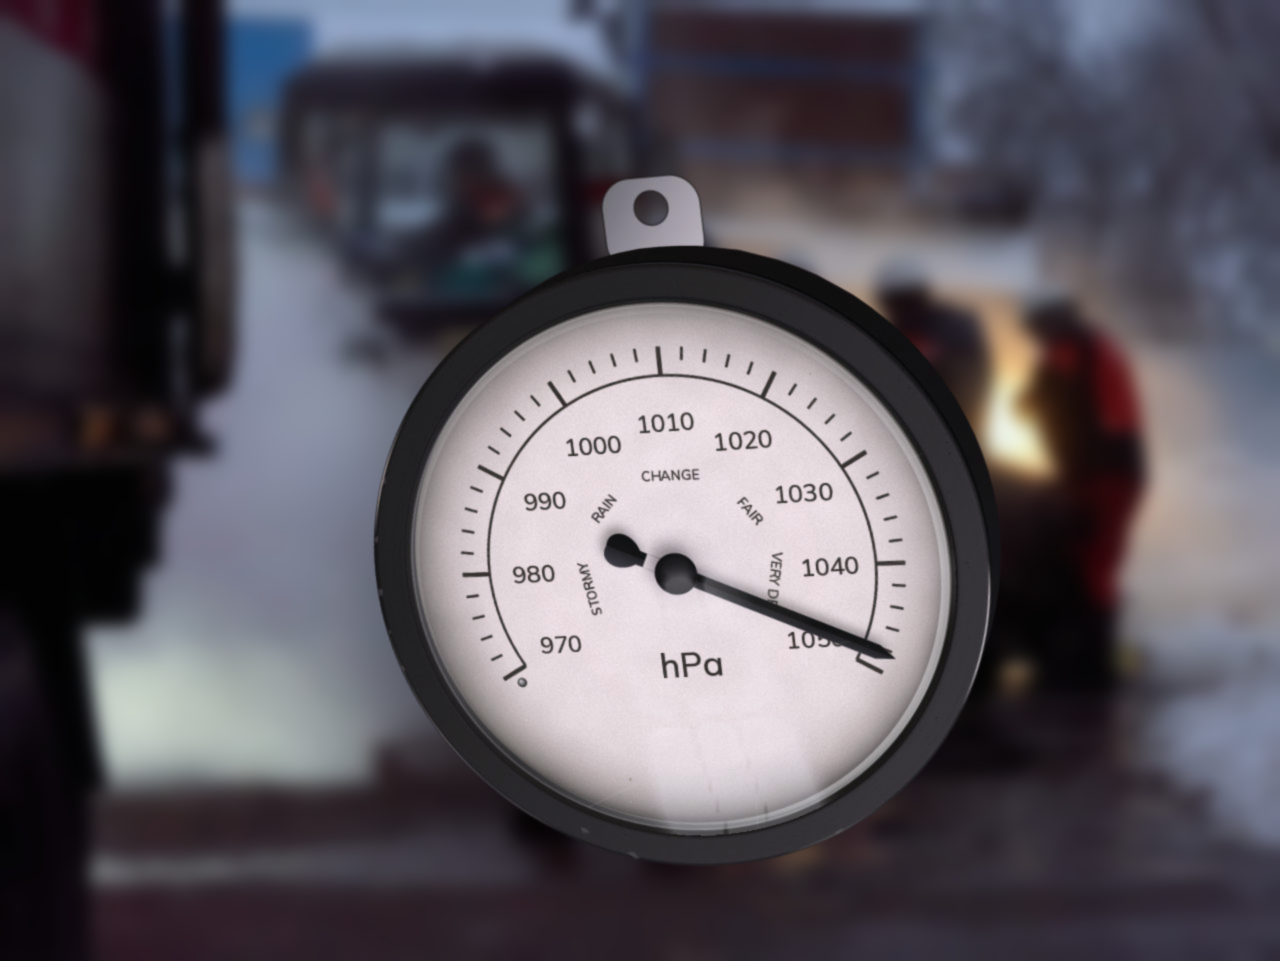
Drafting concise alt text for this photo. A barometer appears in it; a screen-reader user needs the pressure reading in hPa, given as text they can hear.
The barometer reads 1048 hPa
